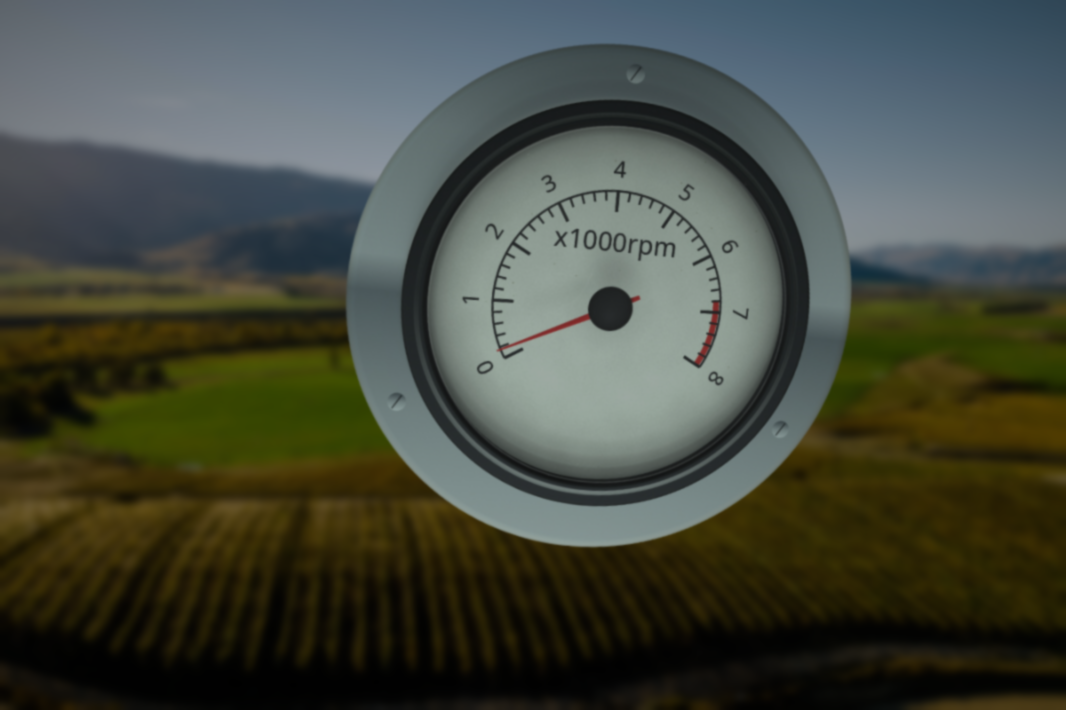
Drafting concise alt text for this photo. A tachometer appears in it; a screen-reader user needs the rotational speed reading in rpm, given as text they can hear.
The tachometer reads 200 rpm
